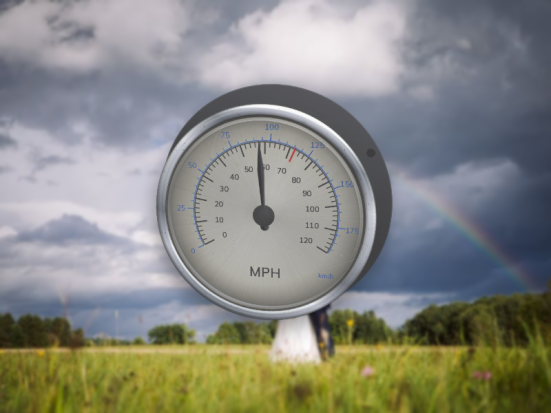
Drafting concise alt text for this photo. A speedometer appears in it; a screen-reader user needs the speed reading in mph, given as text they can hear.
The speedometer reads 58 mph
